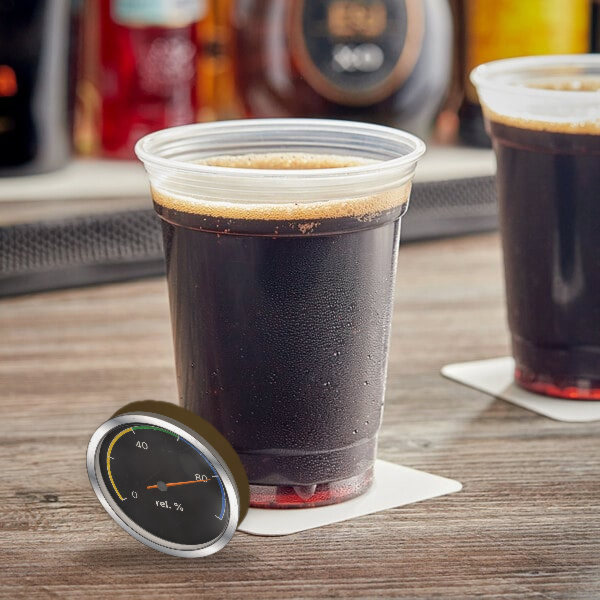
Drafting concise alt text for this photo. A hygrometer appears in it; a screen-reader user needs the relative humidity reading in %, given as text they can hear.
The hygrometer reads 80 %
